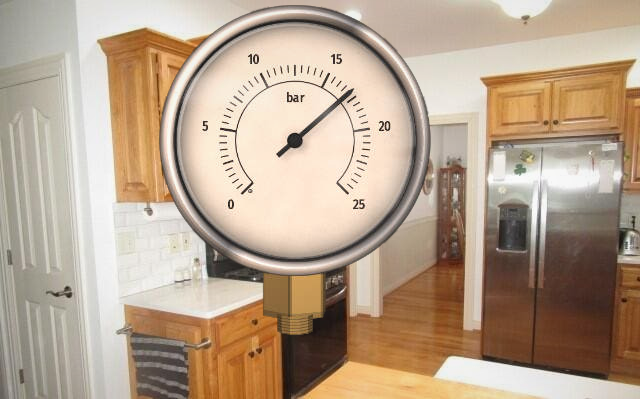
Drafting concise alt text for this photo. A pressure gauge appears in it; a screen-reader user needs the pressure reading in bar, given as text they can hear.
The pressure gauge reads 17 bar
